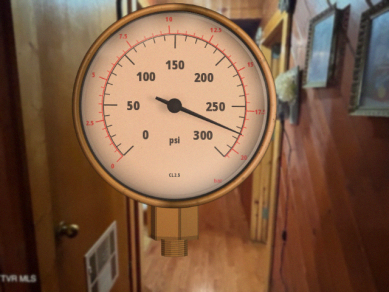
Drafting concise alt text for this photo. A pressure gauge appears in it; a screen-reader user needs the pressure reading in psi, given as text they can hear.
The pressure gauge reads 275 psi
